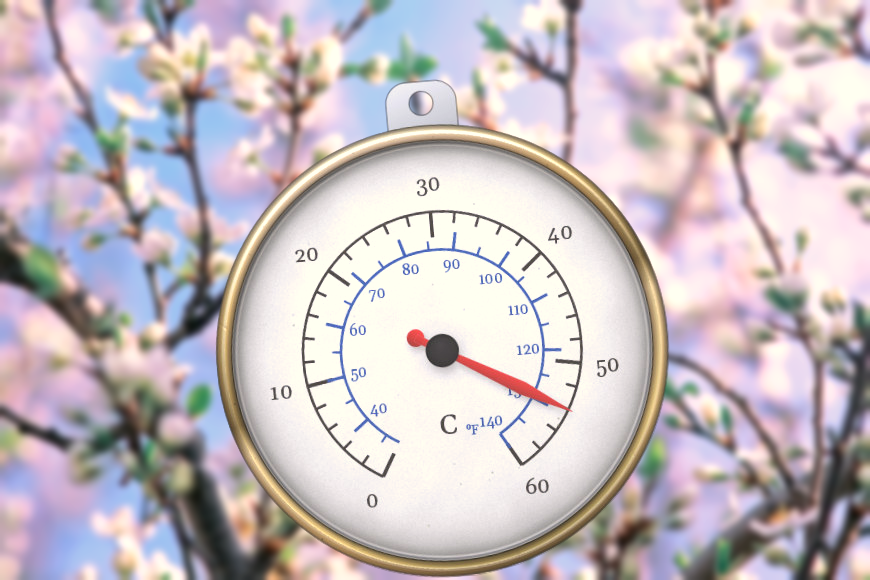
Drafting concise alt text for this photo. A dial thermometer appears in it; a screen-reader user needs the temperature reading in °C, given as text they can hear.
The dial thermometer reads 54 °C
